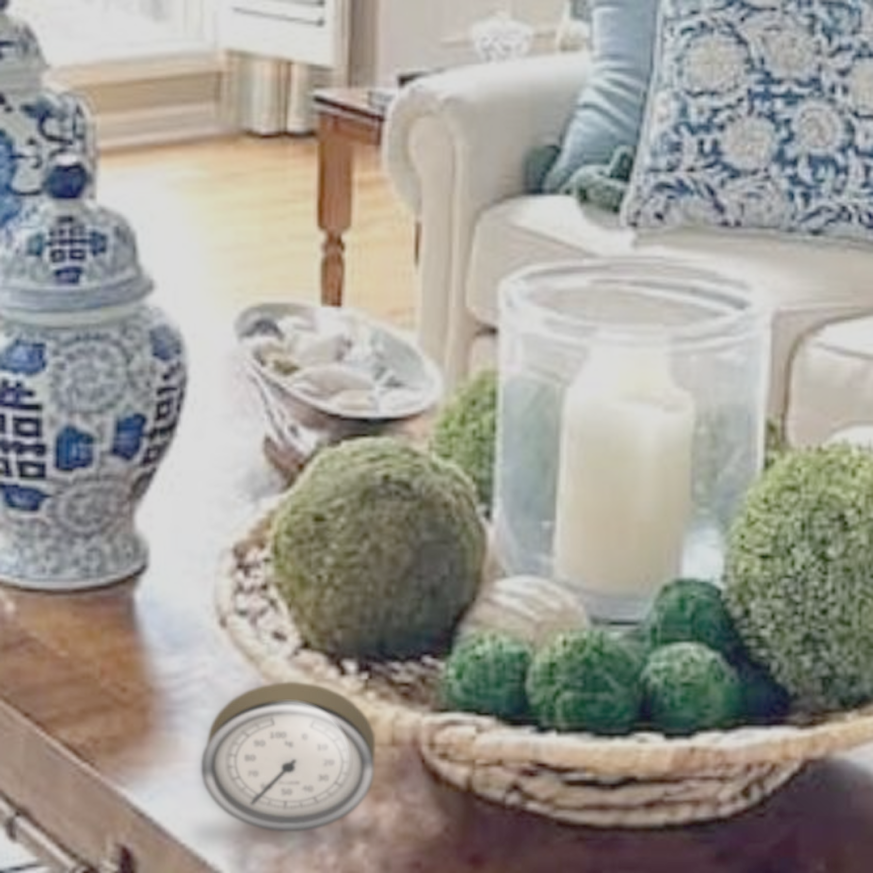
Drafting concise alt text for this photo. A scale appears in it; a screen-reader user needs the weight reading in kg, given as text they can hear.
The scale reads 60 kg
